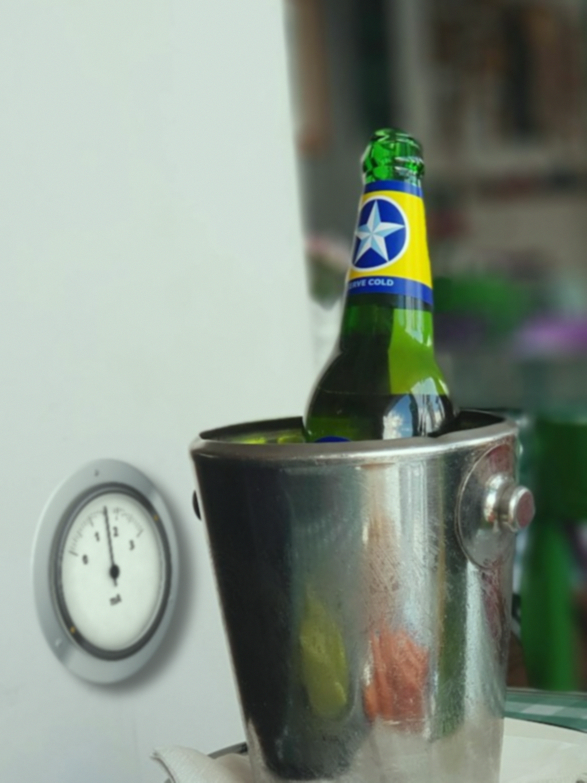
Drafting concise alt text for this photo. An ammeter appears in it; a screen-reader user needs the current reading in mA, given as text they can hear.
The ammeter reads 1.5 mA
